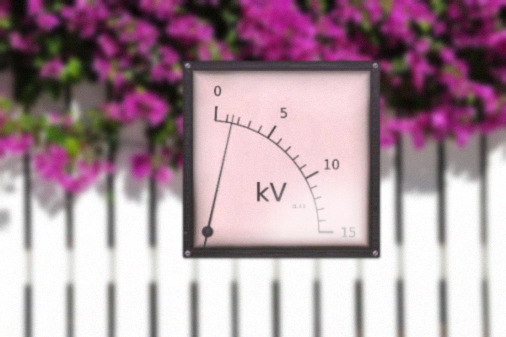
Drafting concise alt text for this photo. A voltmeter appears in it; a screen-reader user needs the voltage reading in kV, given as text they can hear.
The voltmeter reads 1.5 kV
